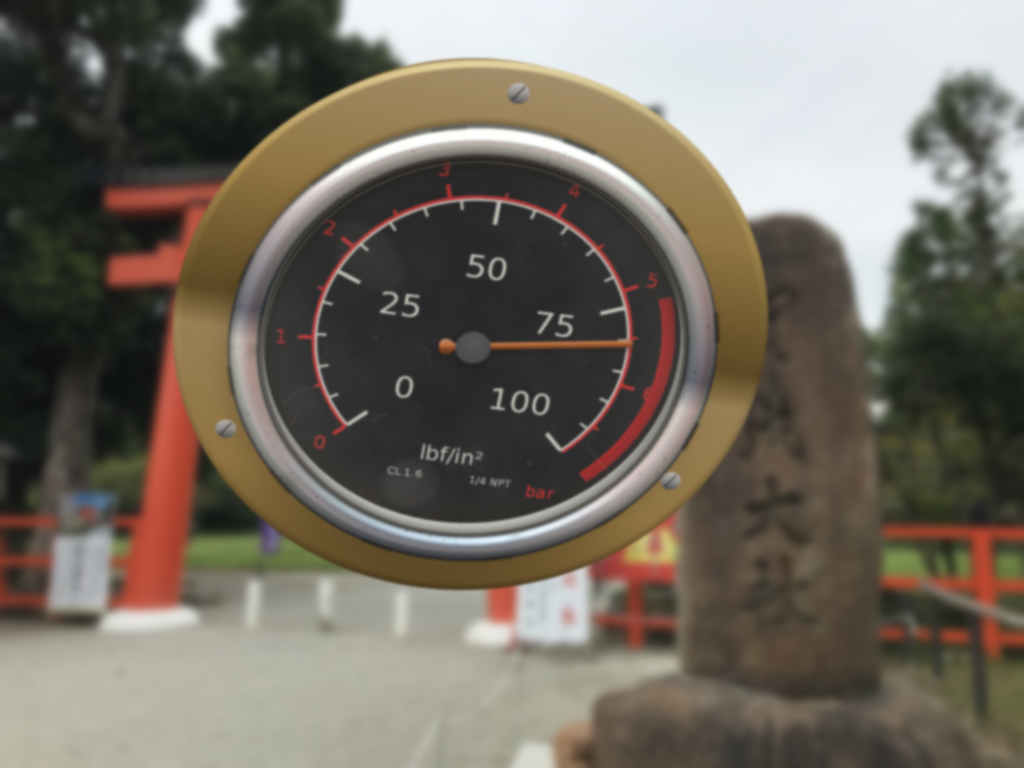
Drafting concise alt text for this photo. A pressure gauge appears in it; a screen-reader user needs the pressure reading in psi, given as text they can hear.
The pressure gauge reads 80 psi
